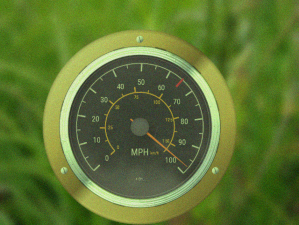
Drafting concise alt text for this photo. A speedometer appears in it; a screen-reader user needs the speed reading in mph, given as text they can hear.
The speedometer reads 97.5 mph
